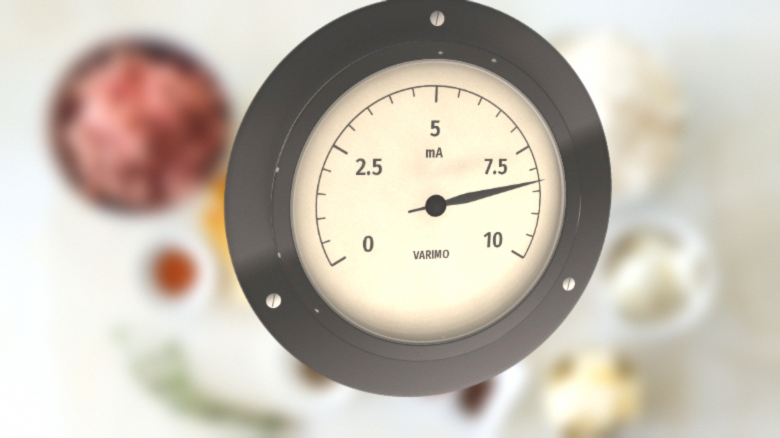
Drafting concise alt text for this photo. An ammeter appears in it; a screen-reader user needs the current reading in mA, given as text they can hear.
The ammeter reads 8.25 mA
